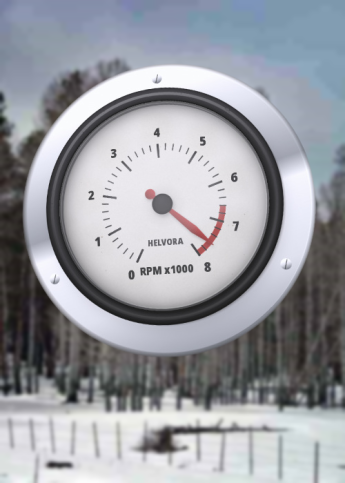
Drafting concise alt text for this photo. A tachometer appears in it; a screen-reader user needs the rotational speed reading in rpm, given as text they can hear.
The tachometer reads 7600 rpm
